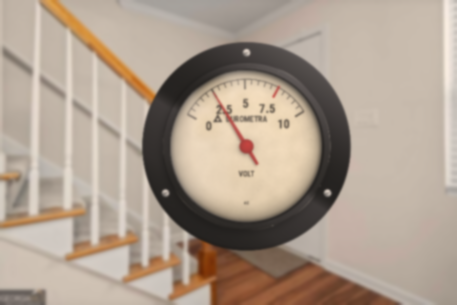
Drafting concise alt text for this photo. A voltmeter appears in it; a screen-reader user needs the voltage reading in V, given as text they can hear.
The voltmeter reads 2.5 V
